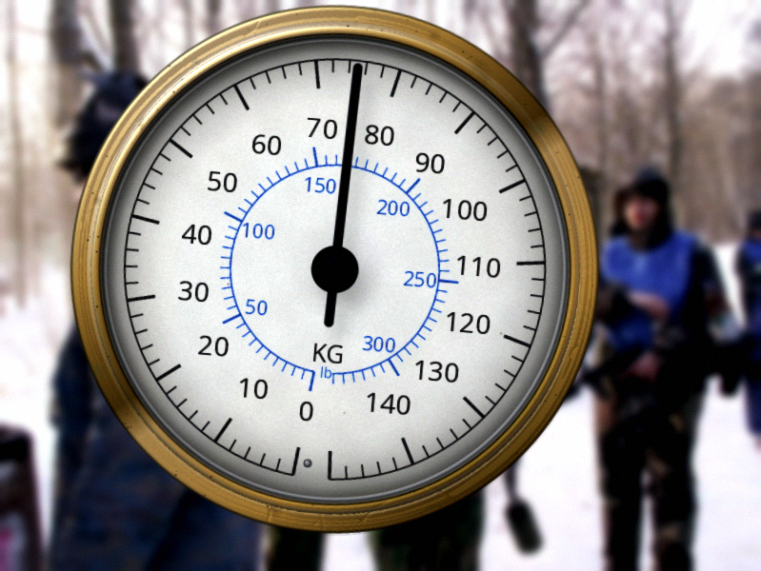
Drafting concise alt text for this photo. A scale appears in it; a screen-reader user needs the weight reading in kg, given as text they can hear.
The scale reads 75 kg
